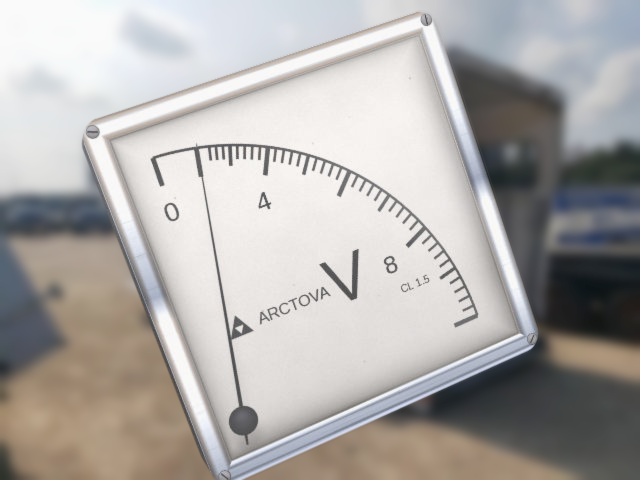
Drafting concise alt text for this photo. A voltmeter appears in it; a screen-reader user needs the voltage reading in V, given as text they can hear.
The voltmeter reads 2 V
